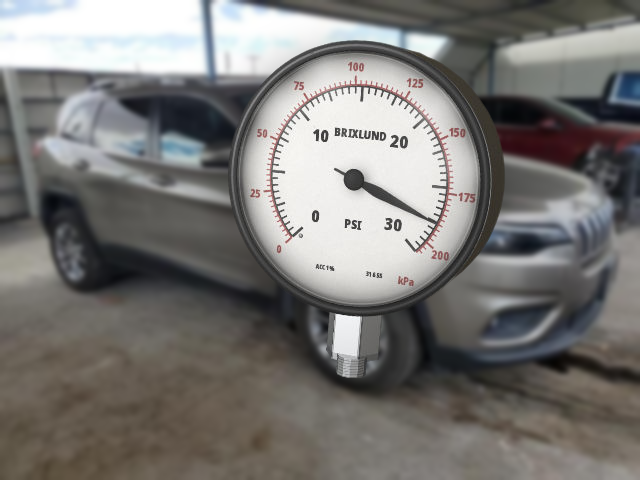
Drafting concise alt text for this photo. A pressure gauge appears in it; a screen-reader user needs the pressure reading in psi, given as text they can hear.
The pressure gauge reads 27.5 psi
